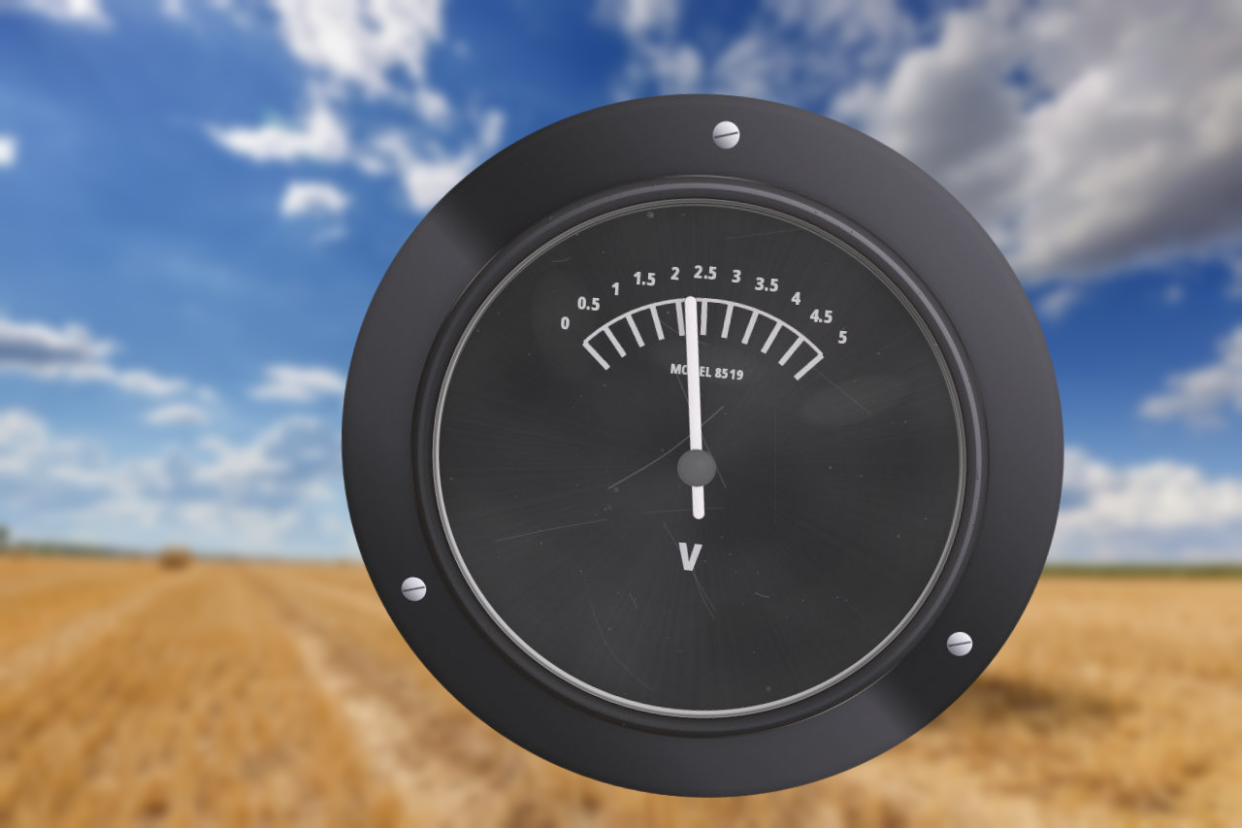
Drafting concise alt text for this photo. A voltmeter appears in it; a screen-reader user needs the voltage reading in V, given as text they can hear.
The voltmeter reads 2.25 V
